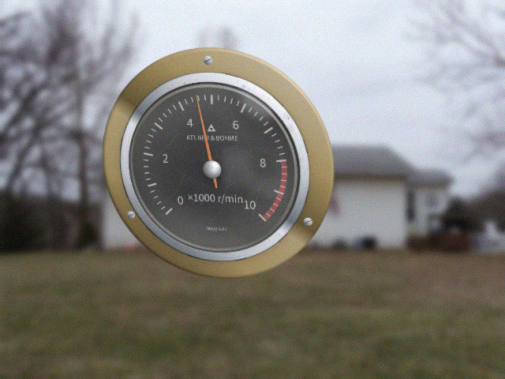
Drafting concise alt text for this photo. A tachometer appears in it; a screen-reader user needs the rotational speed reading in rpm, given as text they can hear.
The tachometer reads 4600 rpm
